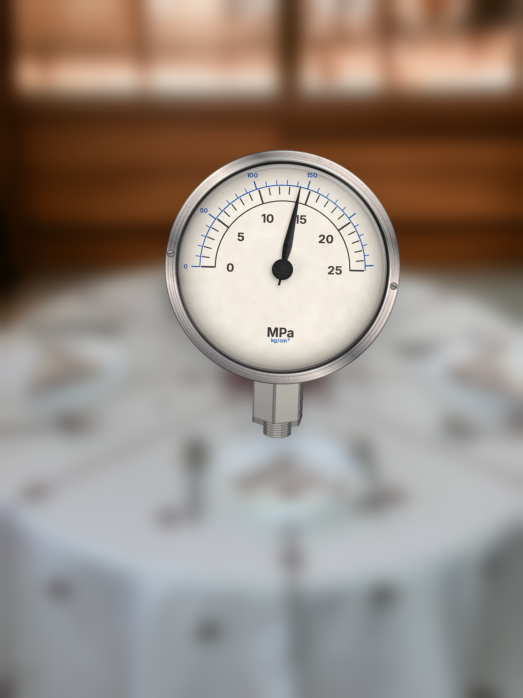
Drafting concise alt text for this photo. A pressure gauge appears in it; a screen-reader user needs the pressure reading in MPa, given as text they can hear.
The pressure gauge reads 14 MPa
